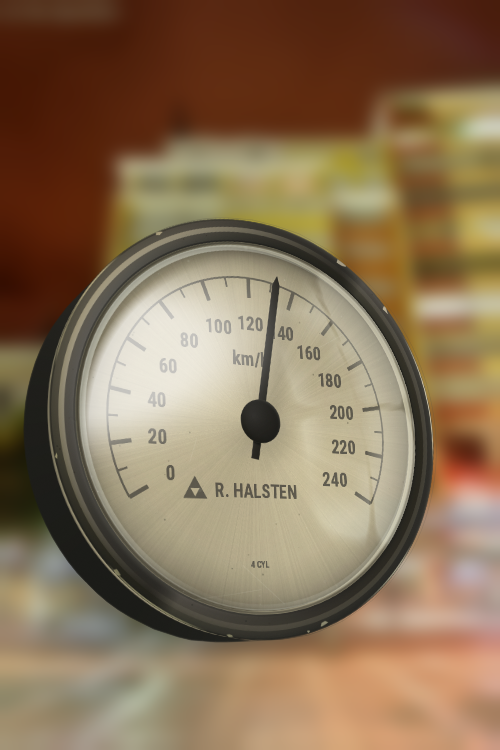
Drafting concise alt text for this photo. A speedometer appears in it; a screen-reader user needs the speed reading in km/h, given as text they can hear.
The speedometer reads 130 km/h
